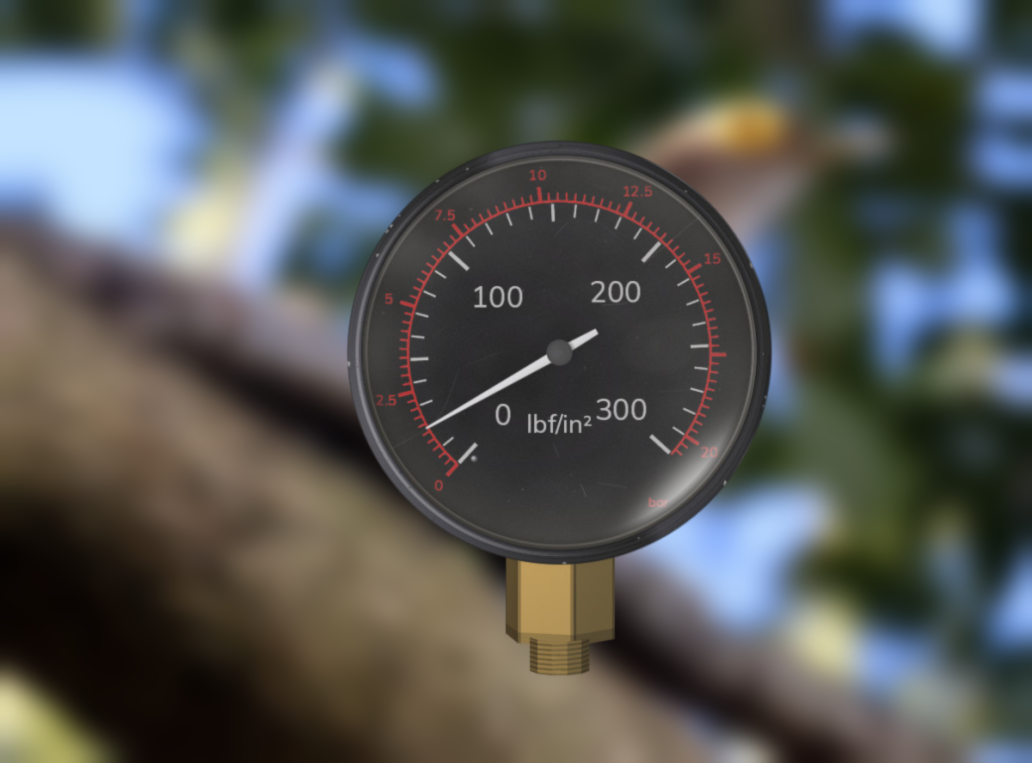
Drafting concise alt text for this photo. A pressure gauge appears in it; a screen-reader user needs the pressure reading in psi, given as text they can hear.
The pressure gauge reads 20 psi
